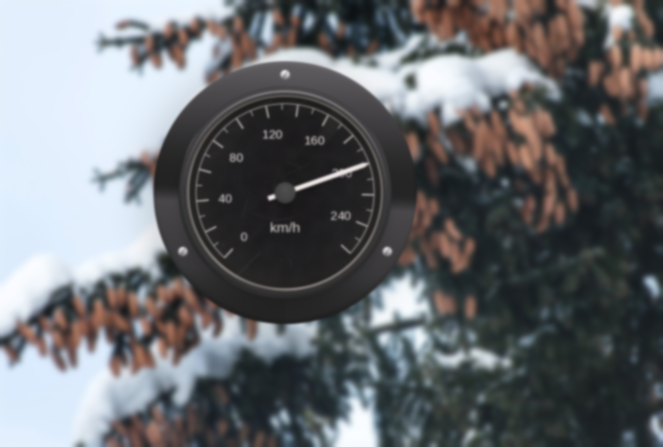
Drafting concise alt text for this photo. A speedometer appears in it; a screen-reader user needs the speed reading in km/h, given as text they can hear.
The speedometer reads 200 km/h
